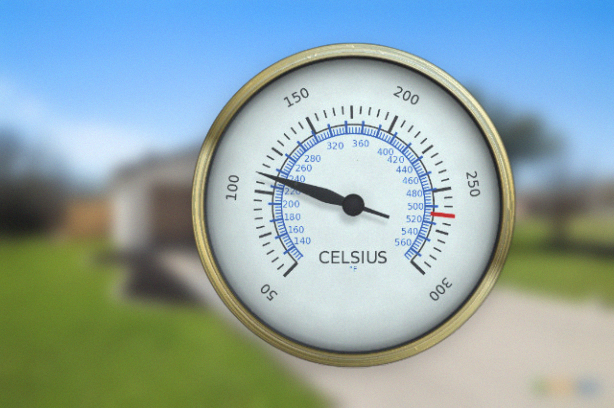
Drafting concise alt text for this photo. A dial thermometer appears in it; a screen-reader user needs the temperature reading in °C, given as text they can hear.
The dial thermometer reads 110 °C
